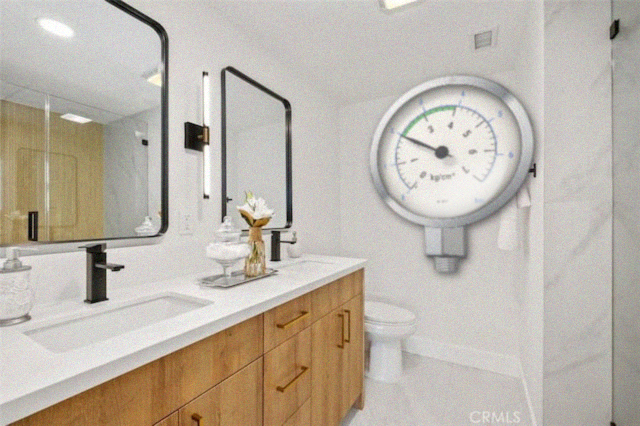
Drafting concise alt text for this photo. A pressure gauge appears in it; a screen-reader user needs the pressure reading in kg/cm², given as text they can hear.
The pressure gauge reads 2 kg/cm²
